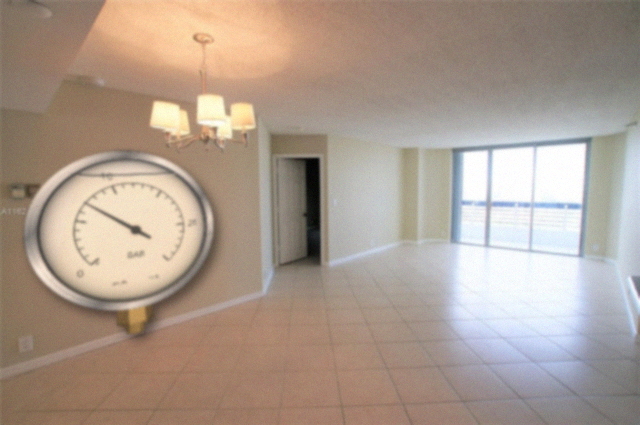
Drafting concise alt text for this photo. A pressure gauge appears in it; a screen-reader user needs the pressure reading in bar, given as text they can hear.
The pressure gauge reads 7 bar
